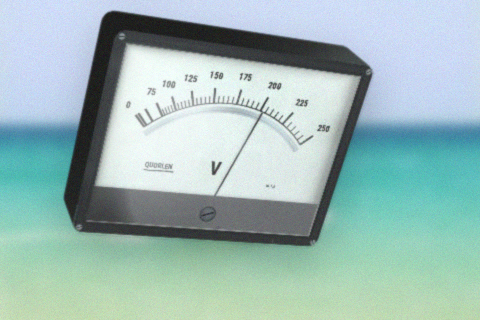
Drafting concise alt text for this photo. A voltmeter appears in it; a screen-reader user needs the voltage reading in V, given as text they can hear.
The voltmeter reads 200 V
